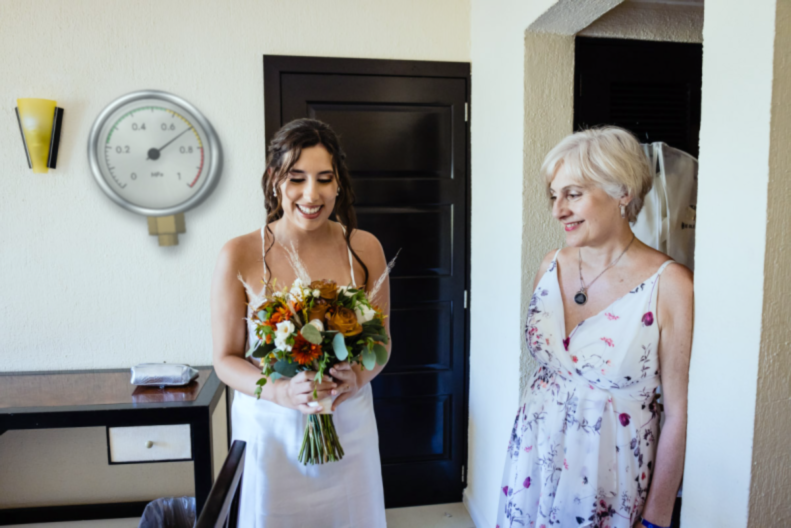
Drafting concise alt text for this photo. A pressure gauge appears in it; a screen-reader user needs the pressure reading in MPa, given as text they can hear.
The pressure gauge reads 0.7 MPa
